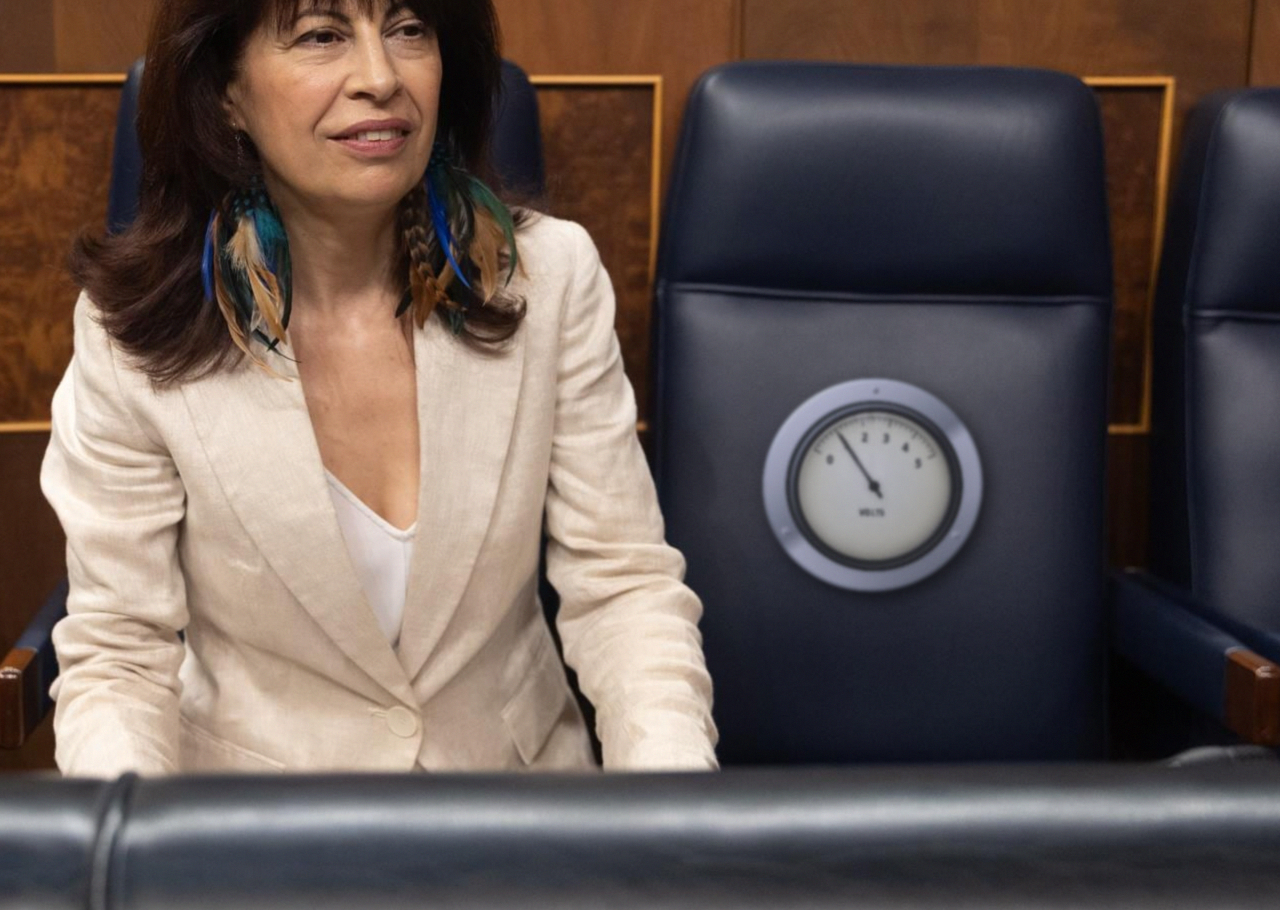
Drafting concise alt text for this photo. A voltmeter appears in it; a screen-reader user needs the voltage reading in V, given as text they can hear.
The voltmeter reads 1 V
